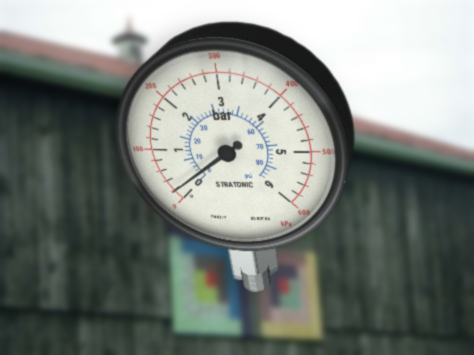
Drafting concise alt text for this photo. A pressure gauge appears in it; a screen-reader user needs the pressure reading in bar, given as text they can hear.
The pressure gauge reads 0.2 bar
